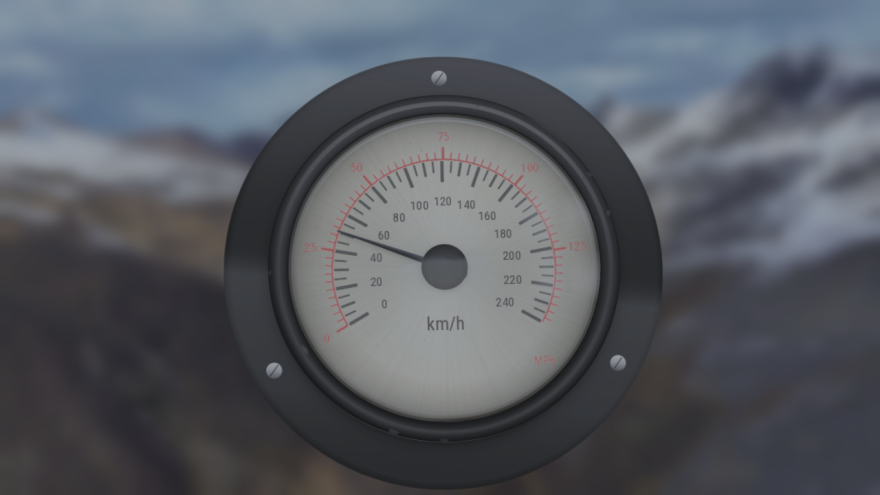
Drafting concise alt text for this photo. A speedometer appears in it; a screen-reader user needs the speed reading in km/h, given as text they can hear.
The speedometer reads 50 km/h
